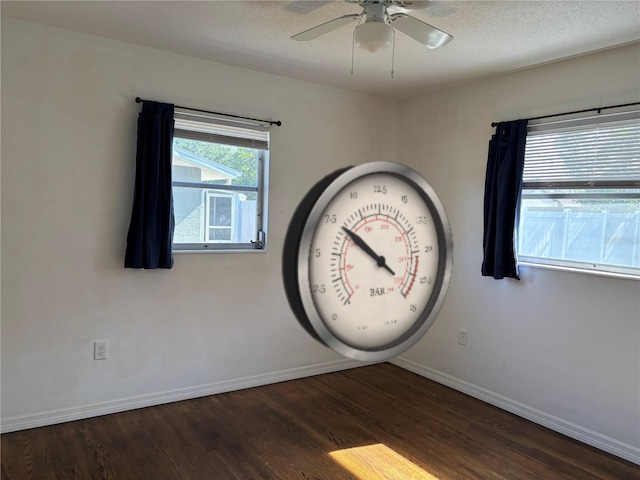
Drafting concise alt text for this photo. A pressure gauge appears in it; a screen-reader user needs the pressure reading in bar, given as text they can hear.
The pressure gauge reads 7.5 bar
